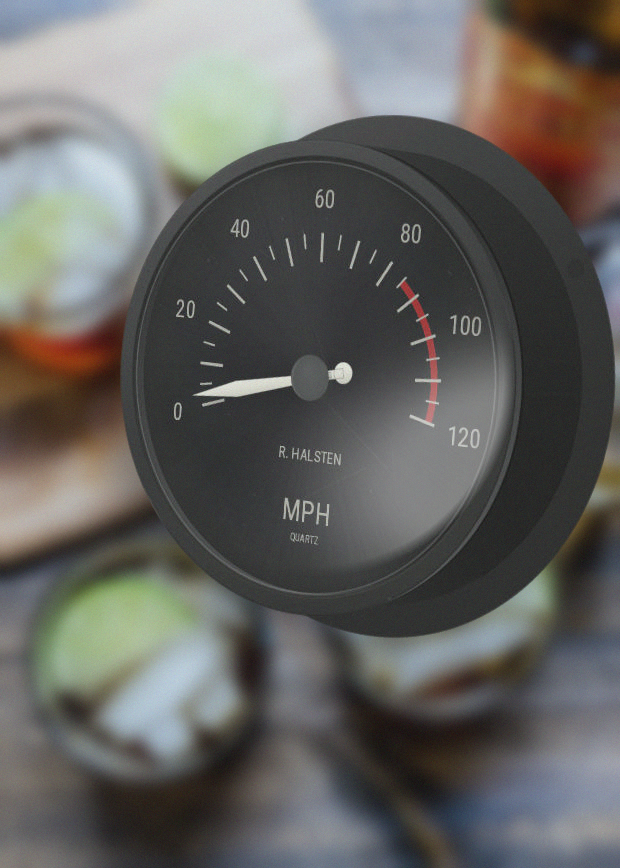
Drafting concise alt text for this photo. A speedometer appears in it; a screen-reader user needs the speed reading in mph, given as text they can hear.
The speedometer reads 2.5 mph
